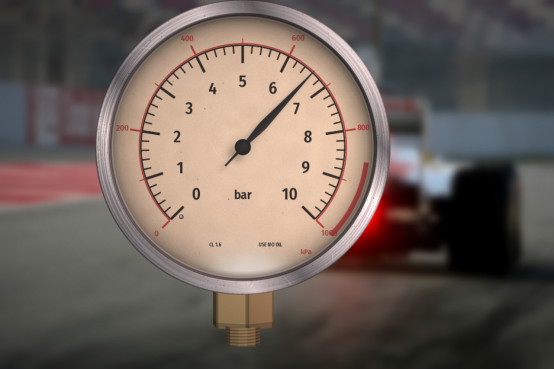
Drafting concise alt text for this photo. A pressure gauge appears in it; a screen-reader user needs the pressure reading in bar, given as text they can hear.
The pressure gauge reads 6.6 bar
